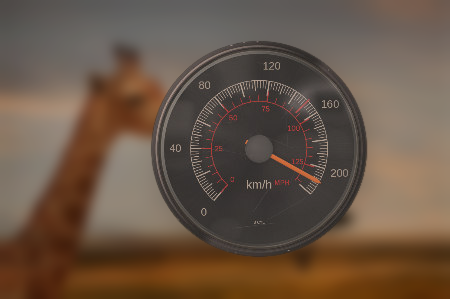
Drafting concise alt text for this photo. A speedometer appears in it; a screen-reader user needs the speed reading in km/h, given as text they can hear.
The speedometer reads 210 km/h
